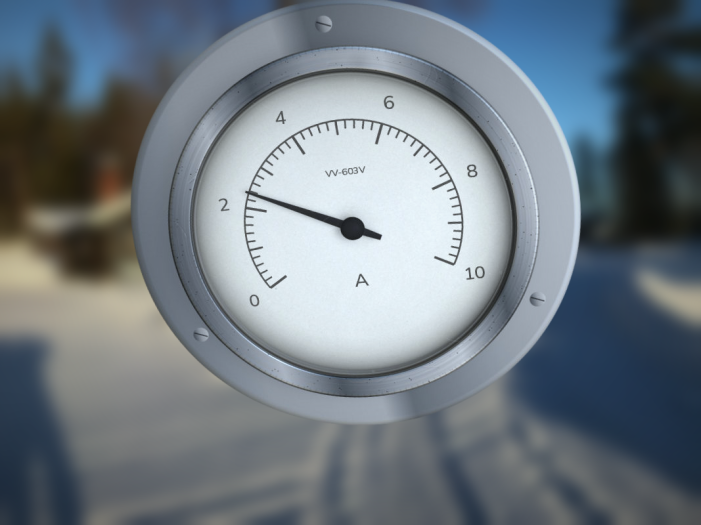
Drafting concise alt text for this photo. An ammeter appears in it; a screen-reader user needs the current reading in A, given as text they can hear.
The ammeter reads 2.4 A
